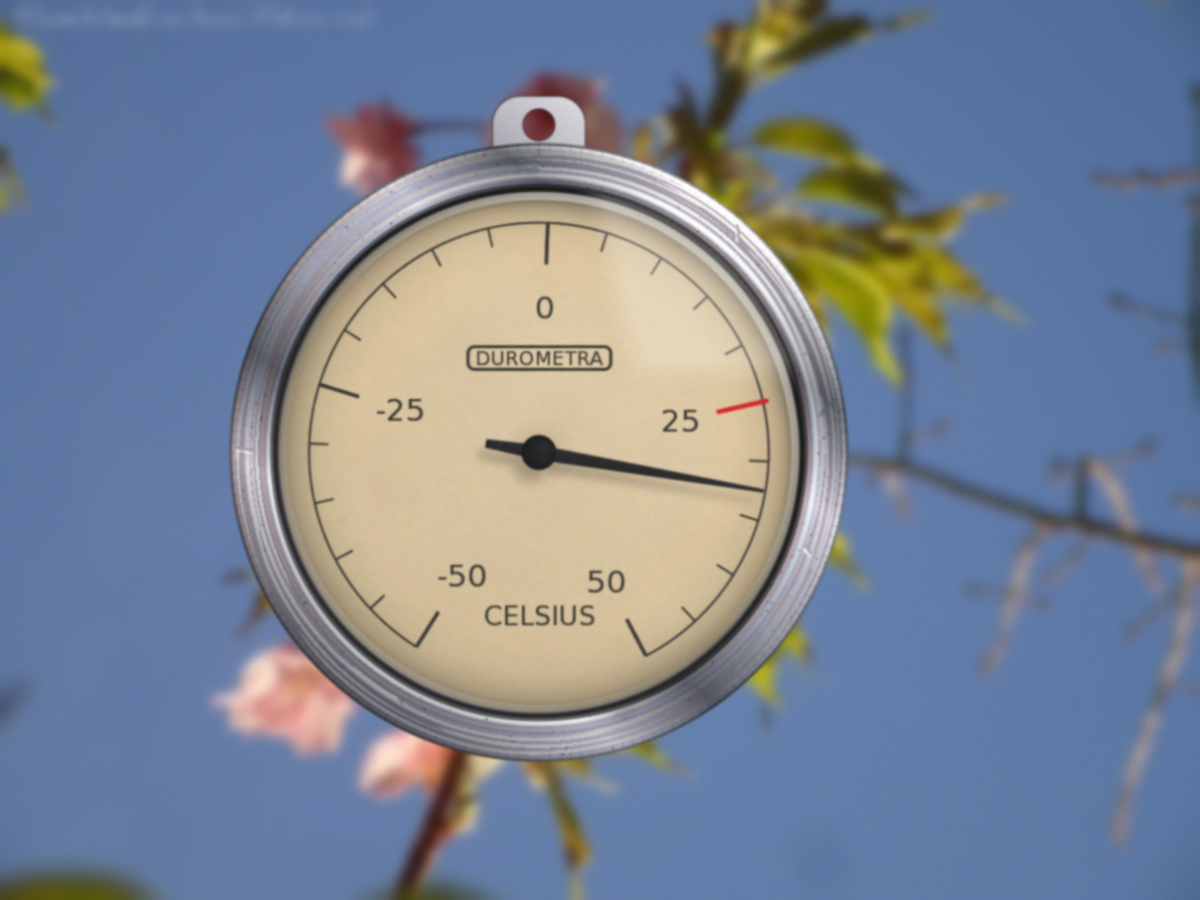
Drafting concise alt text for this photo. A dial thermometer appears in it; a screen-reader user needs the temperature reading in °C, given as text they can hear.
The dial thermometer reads 32.5 °C
